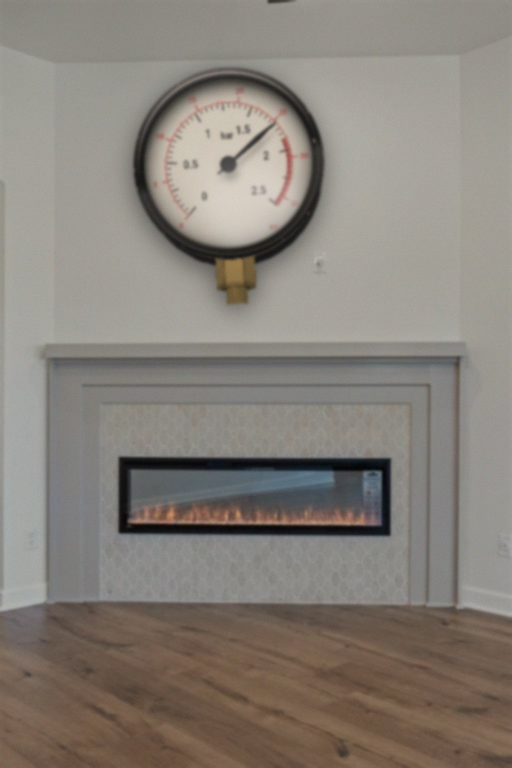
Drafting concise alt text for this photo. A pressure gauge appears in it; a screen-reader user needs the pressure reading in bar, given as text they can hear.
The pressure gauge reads 1.75 bar
